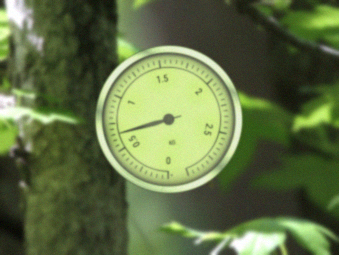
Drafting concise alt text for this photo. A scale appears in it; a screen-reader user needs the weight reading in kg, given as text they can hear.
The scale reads 0.65 kg
